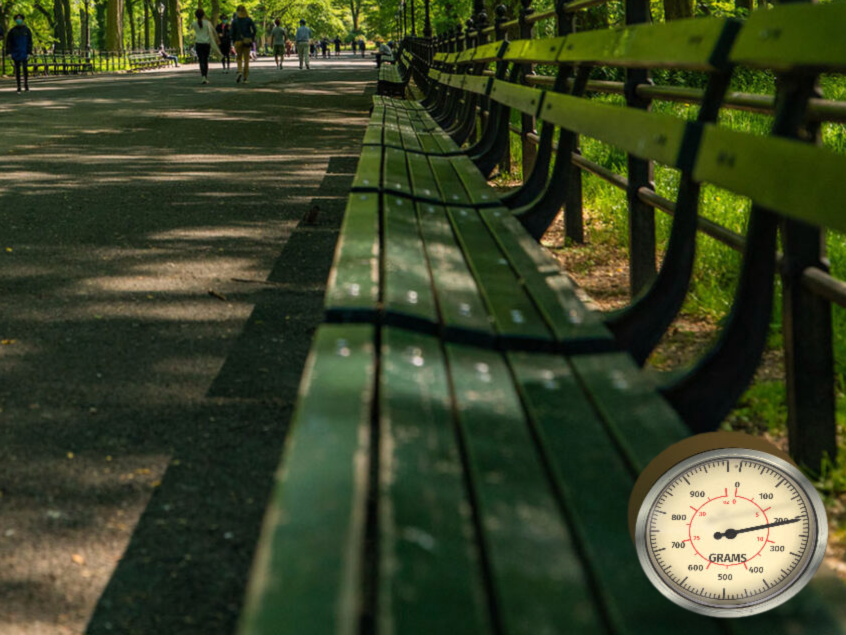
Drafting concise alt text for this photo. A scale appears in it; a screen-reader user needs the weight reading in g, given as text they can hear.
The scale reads 200 g
